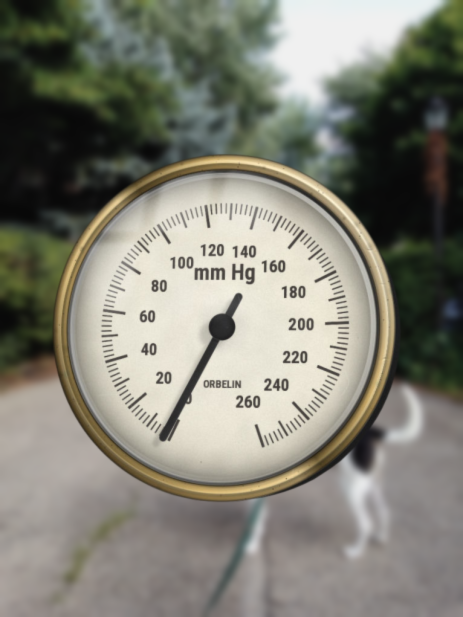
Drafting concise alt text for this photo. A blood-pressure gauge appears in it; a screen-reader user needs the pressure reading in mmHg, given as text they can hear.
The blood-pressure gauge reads 2 mmHg
